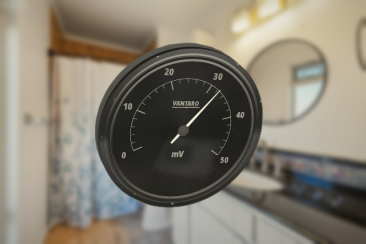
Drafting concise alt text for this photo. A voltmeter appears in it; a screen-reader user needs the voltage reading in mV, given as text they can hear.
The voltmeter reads 32 mV
